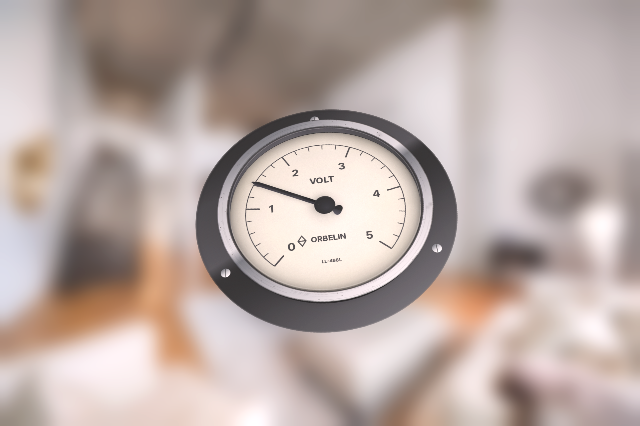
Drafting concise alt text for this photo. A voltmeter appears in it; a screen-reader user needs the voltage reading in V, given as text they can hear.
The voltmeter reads 1.4 V
